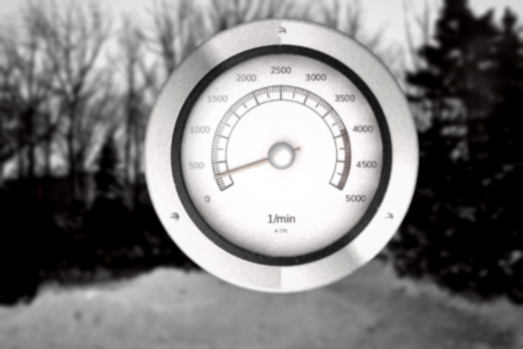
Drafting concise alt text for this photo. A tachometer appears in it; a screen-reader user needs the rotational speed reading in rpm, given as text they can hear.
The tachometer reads 250 rpm
